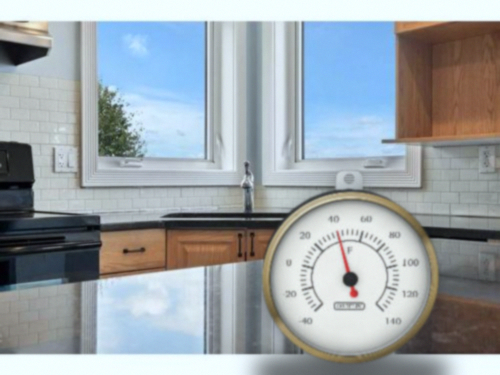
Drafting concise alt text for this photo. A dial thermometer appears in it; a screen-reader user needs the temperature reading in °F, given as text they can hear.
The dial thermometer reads 40 °F
